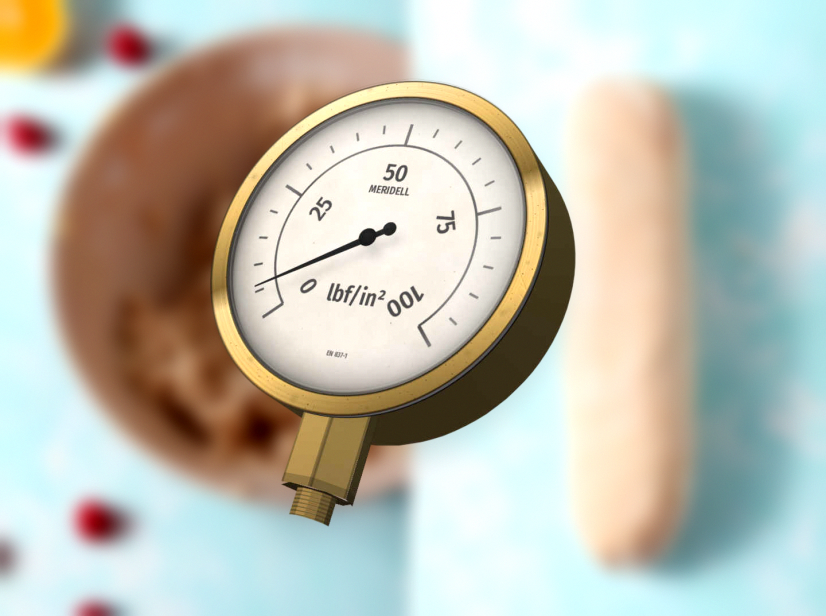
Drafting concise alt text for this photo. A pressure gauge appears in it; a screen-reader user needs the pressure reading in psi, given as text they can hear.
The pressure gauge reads 5 psi
